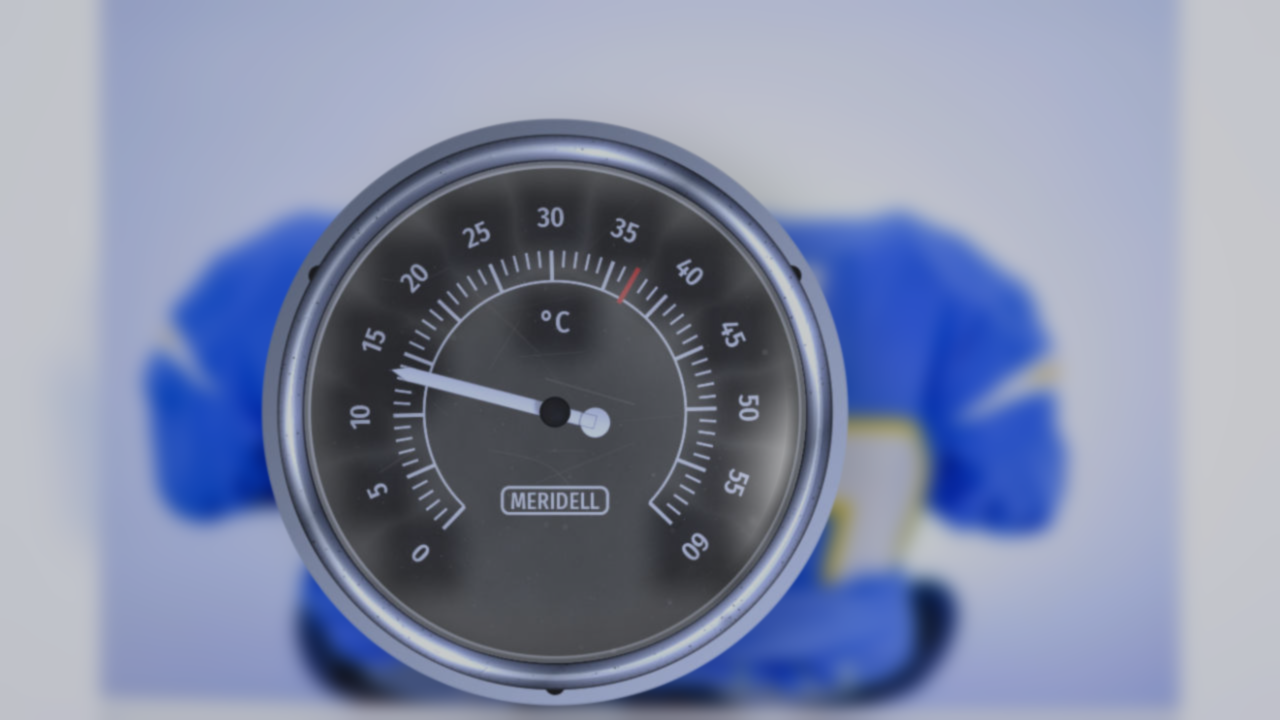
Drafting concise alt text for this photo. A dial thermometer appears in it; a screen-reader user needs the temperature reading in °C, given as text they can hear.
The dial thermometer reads 13.5 °C
